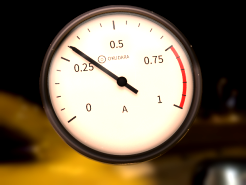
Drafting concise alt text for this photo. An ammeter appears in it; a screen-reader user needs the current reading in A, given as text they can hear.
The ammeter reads 0.3 A
